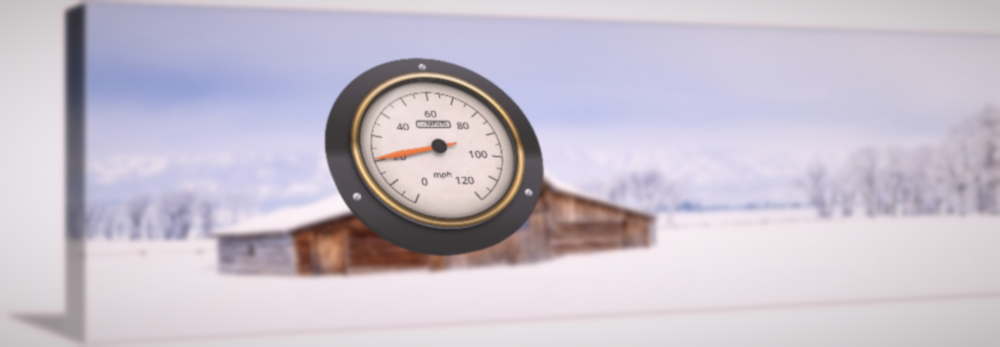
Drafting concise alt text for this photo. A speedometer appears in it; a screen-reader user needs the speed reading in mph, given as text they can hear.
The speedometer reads 20 mph
